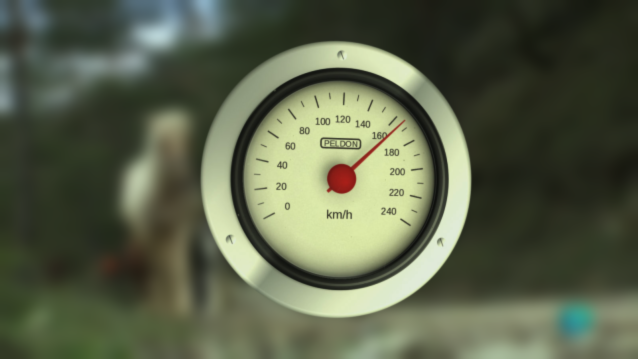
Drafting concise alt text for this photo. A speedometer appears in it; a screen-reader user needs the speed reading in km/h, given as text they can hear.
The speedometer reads 165 km/h
